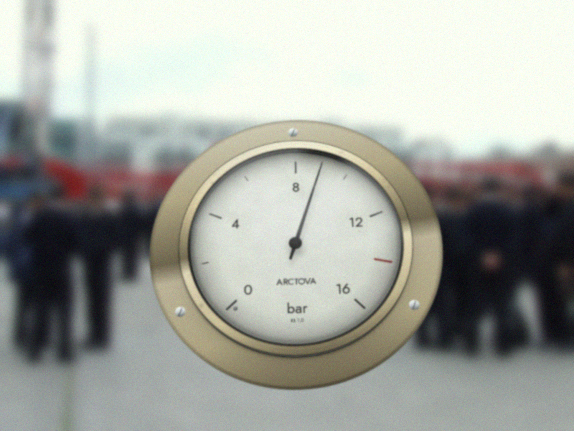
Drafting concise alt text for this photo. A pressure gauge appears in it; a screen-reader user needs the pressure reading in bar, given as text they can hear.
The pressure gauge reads 9 bar
